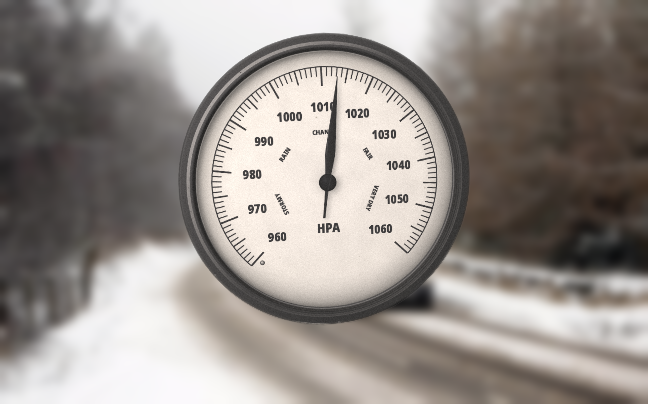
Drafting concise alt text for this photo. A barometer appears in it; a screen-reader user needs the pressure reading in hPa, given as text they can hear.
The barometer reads 1013 hPa
